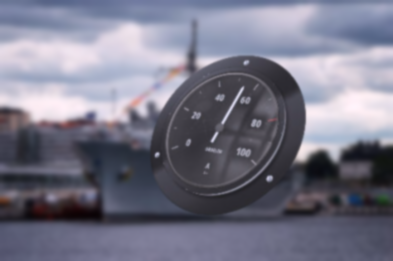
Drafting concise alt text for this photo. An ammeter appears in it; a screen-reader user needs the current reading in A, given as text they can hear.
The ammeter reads 55 A
